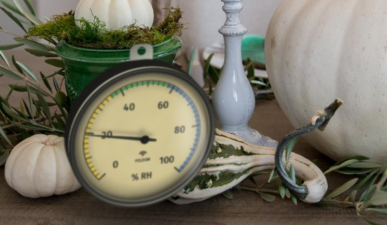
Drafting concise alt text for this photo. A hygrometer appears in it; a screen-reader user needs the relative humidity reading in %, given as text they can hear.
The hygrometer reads 20 %
